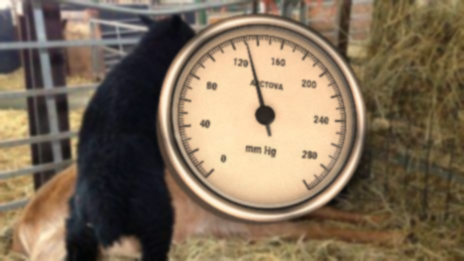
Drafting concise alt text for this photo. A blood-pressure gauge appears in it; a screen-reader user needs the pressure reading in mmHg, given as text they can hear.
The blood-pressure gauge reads 130 mmHg
